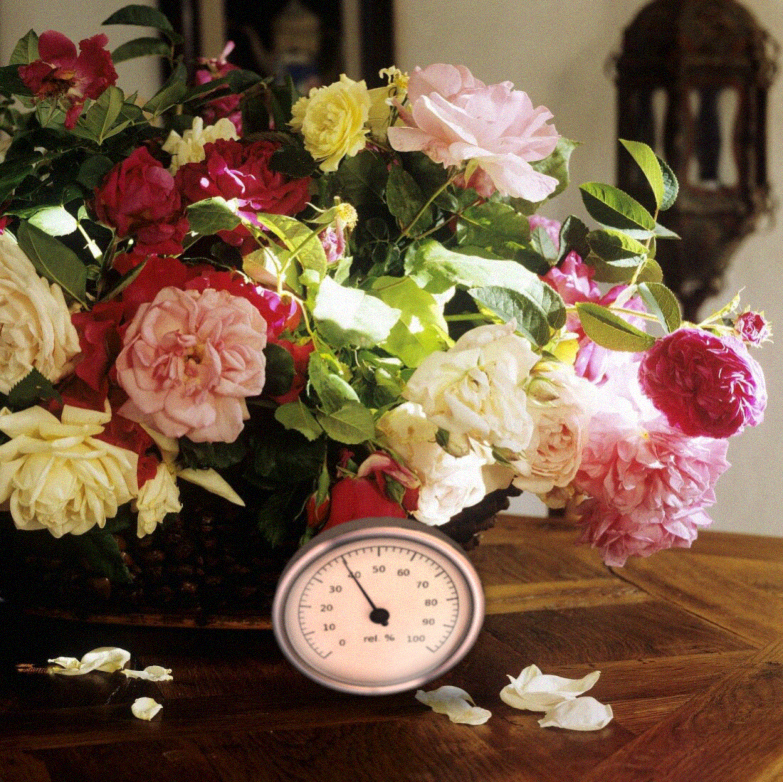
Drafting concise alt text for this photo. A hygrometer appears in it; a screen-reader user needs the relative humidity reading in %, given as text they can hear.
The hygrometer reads 40 %
